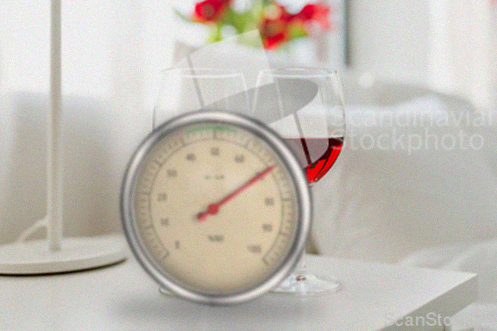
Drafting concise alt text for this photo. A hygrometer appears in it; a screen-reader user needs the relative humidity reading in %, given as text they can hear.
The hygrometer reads 70 %
